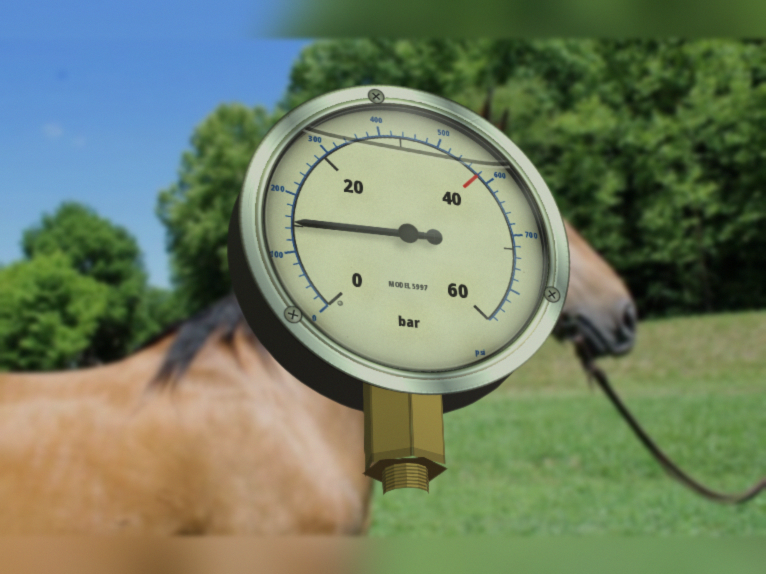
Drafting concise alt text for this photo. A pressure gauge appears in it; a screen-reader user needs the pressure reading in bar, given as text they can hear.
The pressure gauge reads 10 bar
